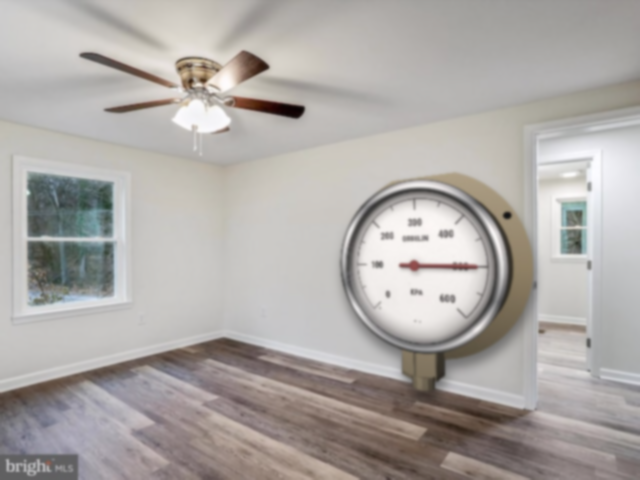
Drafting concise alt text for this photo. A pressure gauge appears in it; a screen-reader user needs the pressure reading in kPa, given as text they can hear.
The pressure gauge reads 500 kPa
